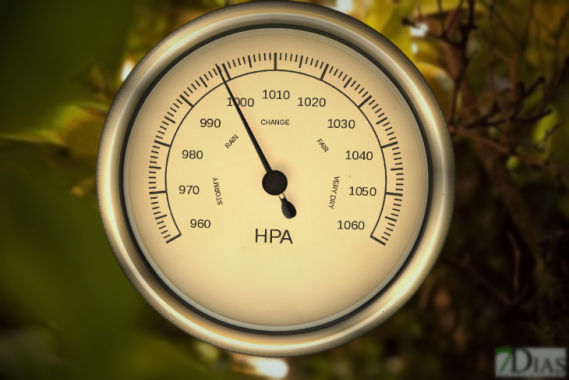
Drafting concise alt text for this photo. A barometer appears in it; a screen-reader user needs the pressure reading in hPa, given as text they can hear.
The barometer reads 999 hPa
